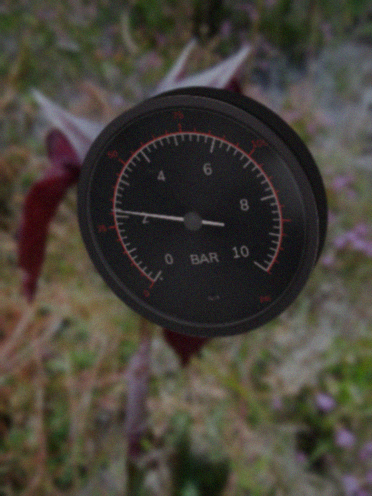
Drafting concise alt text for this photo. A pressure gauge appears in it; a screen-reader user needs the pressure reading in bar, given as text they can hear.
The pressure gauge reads 2.2 bar
